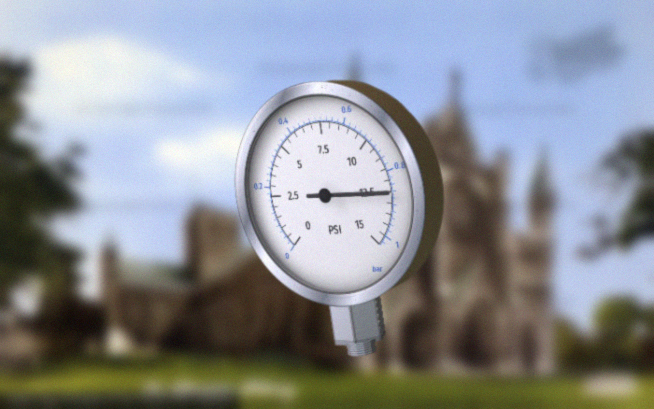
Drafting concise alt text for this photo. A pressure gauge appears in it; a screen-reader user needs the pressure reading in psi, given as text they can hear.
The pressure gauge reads 12.5 psi
